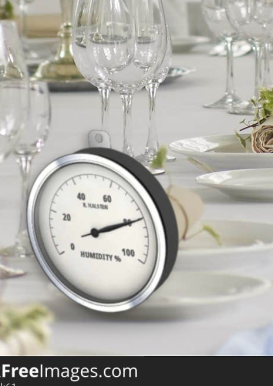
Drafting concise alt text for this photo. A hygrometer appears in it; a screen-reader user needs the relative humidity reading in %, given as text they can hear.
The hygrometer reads 80 %
